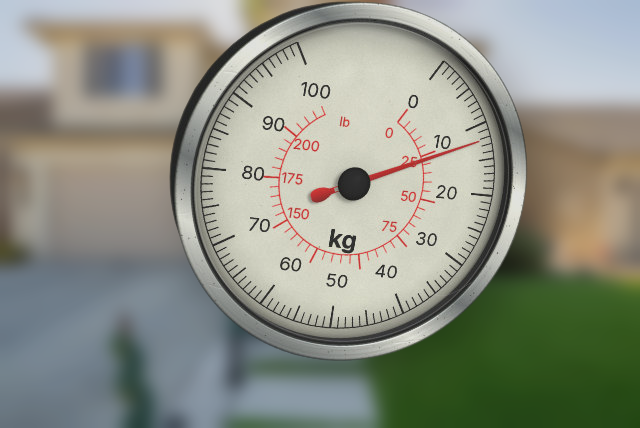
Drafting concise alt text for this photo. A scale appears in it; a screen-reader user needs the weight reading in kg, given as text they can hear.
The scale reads 12 kg
